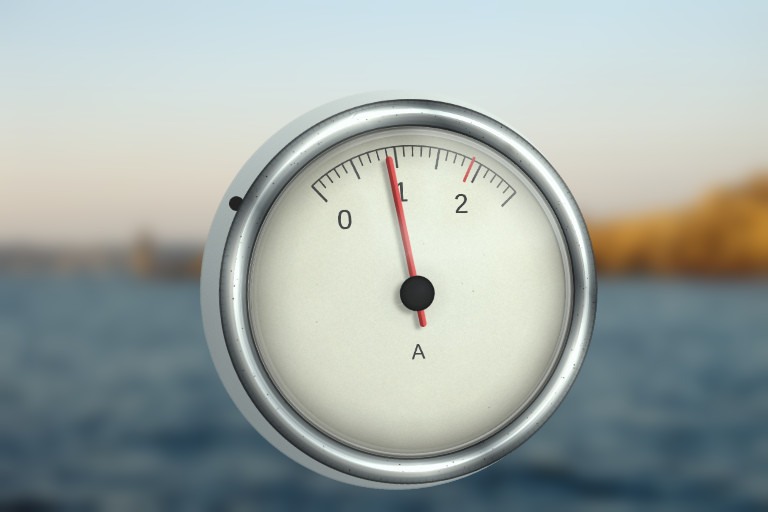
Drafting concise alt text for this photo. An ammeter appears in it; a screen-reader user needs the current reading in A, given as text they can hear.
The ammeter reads 0.9 A
